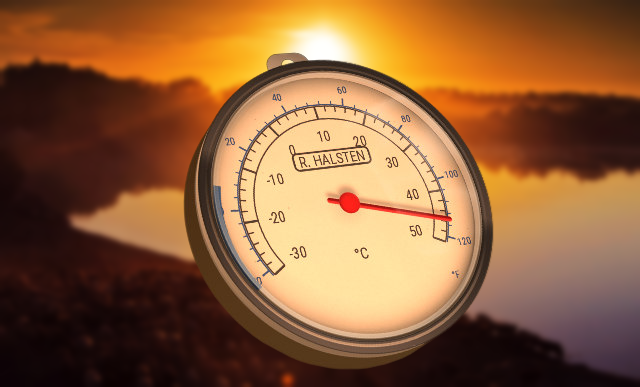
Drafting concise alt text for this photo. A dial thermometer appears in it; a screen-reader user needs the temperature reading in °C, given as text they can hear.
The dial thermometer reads 46 °C
